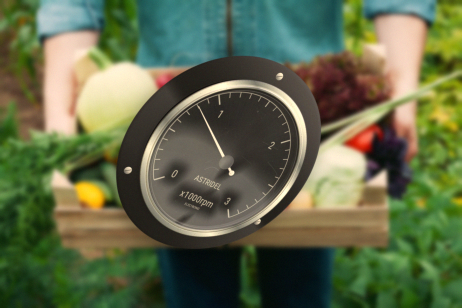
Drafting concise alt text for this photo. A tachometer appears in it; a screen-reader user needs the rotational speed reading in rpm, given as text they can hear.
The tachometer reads 800 rpm
